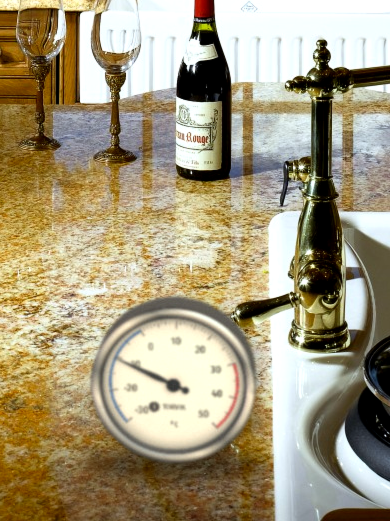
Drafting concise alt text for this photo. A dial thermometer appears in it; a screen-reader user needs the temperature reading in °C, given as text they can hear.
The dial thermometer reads -10 °C
